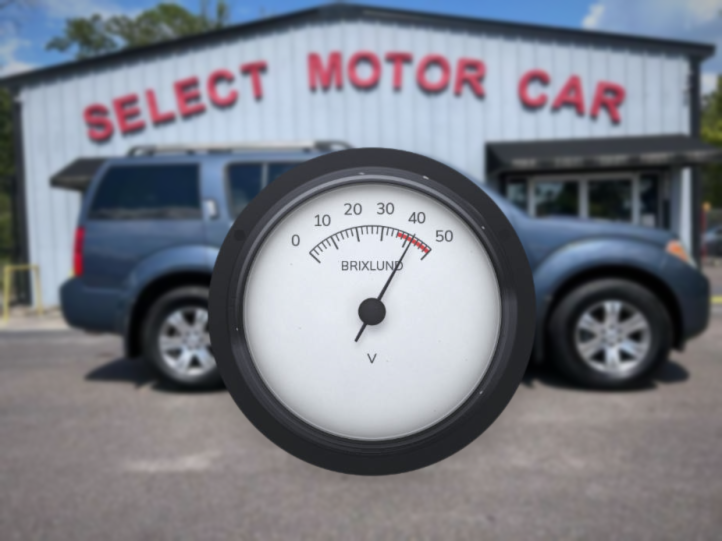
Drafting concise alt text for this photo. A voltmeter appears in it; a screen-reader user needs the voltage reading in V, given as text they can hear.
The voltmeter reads 42 V
